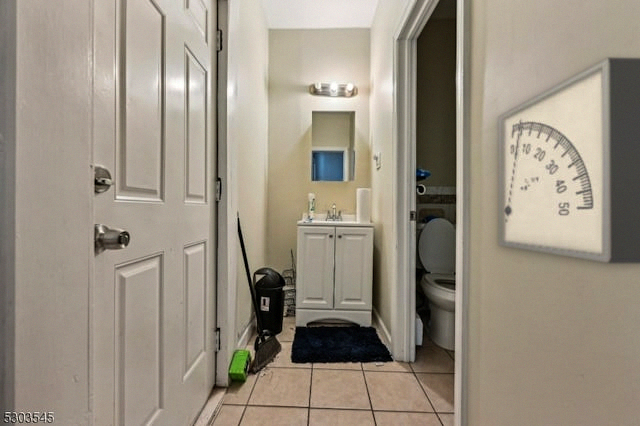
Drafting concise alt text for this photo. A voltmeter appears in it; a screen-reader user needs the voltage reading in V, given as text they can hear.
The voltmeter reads 5 V
